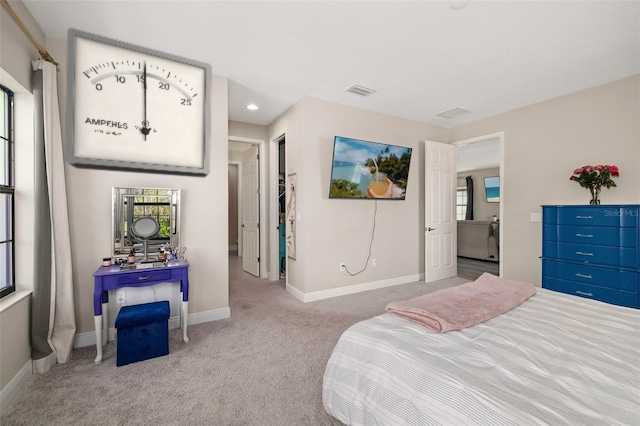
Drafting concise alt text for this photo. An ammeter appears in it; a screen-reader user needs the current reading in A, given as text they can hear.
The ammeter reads 16 A
